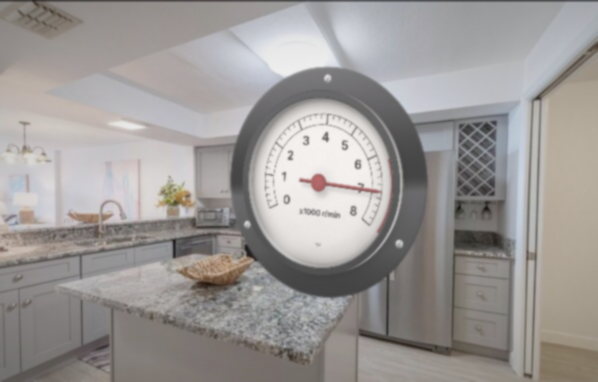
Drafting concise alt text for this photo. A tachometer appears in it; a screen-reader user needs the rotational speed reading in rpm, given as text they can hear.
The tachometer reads 7000 rpm
